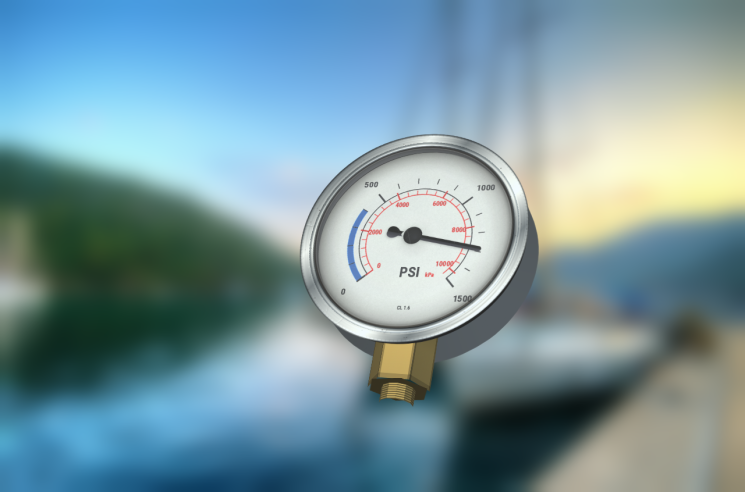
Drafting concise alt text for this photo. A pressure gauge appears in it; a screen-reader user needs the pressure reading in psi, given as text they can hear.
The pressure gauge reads 1300 psi
